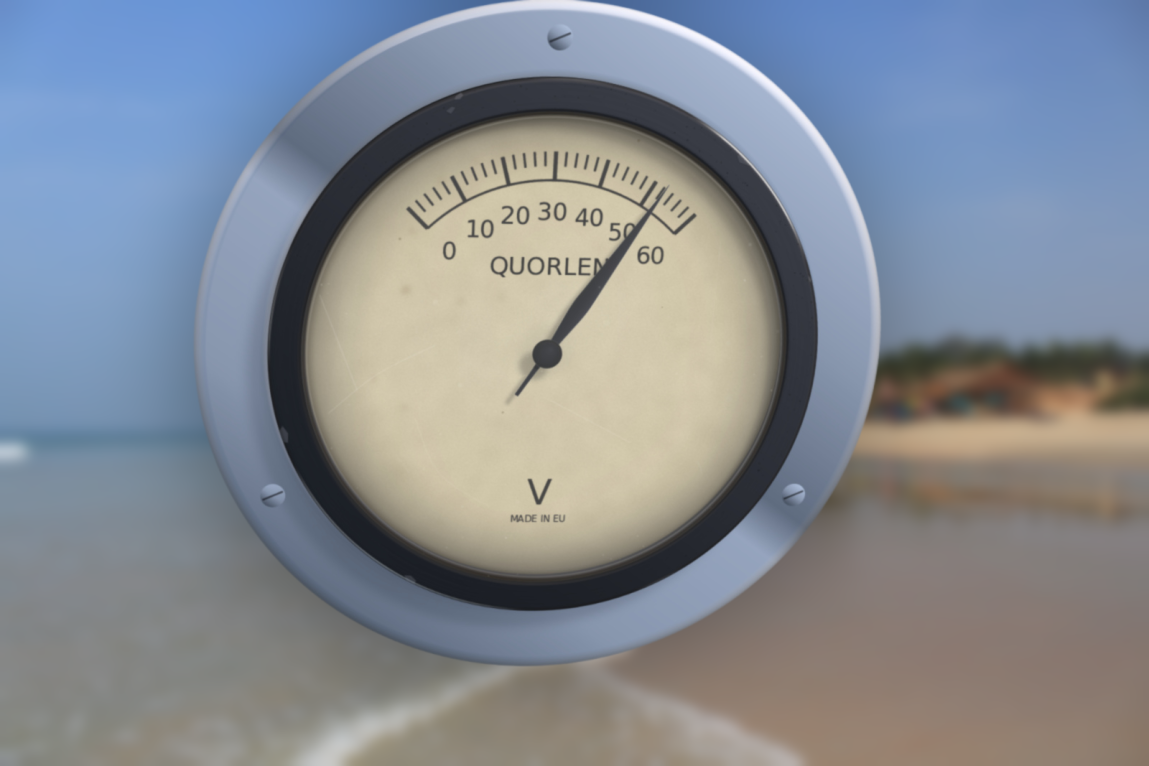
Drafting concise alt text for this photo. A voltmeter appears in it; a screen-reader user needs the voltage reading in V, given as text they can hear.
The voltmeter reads 52 V
